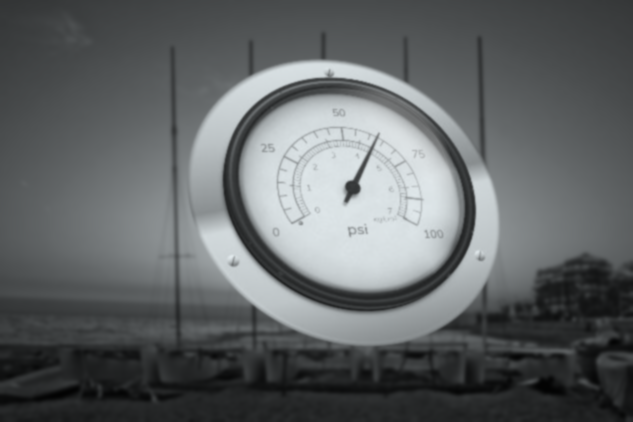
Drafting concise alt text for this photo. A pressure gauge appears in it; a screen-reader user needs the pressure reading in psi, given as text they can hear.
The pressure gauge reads 62.5 psi
